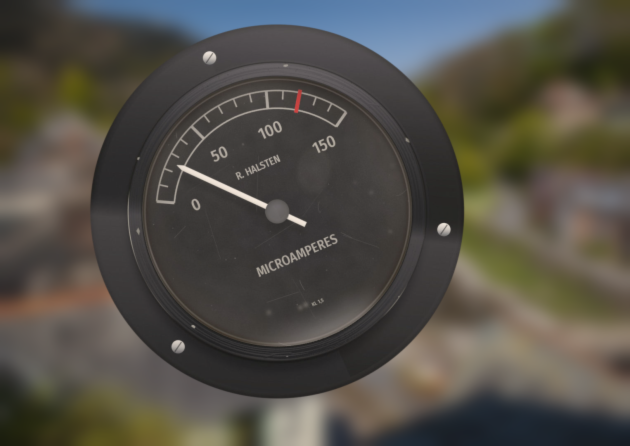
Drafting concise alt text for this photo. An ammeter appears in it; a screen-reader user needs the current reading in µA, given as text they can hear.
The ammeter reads 25 µA
